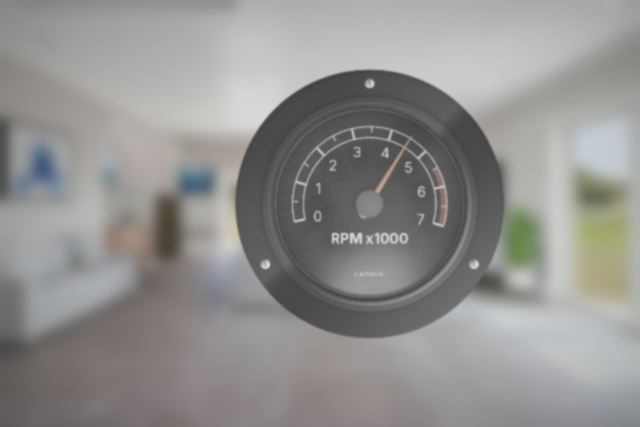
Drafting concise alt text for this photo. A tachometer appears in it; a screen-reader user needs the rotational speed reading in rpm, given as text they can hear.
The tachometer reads 4500 rpm
